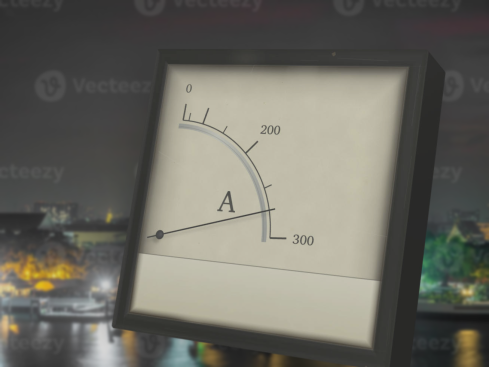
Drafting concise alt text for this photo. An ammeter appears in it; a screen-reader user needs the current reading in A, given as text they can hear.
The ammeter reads 275 A
